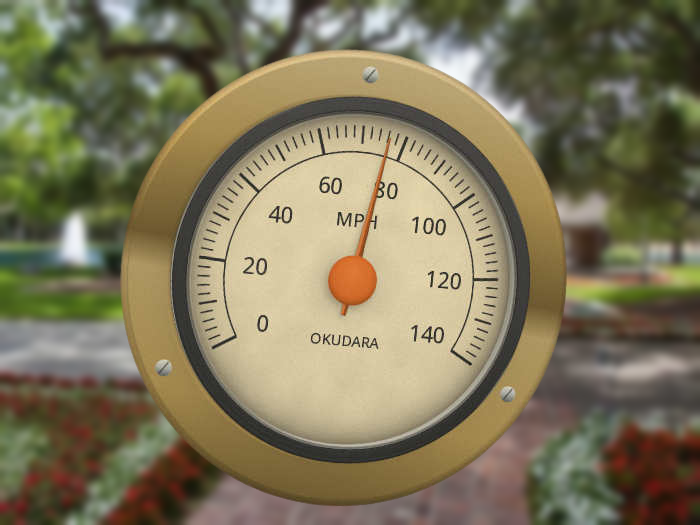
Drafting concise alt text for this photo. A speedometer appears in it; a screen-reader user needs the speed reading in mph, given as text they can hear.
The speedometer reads 76 mph
